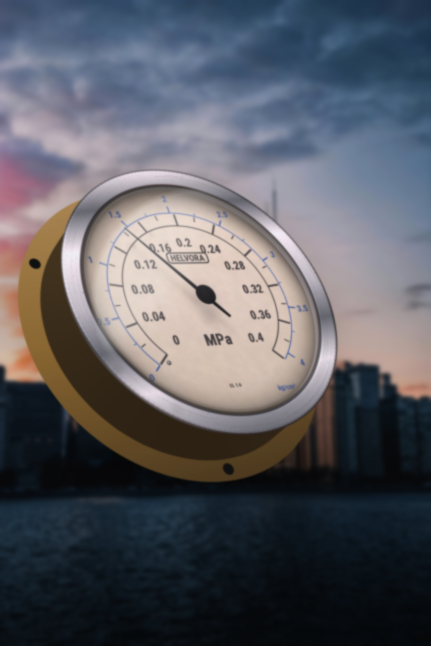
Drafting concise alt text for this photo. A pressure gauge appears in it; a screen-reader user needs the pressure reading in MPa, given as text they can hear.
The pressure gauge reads 0.14 MPa
